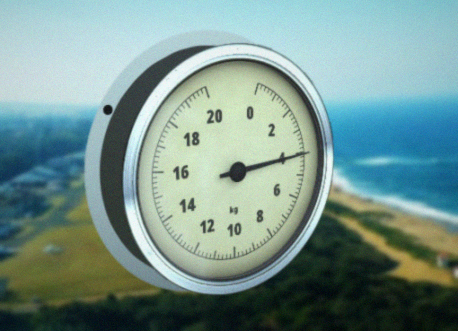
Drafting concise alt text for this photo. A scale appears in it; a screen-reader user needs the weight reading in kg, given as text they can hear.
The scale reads 4 kg
